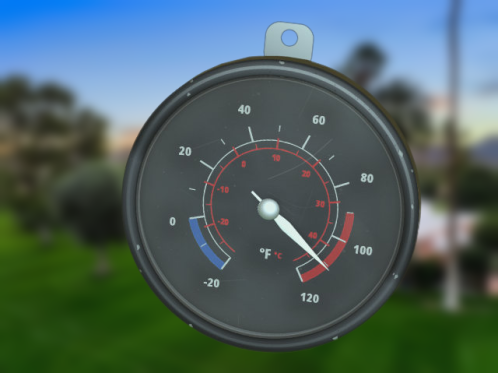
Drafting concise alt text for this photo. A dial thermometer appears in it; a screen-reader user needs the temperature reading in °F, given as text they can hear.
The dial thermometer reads 110 °F
